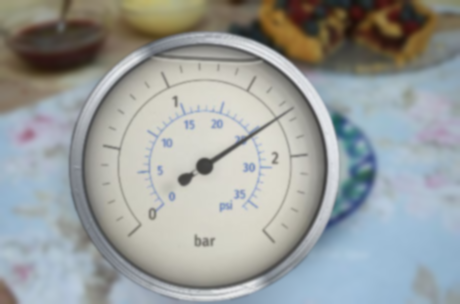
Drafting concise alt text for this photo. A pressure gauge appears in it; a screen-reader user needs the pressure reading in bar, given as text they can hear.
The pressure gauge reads 1.75 bar
